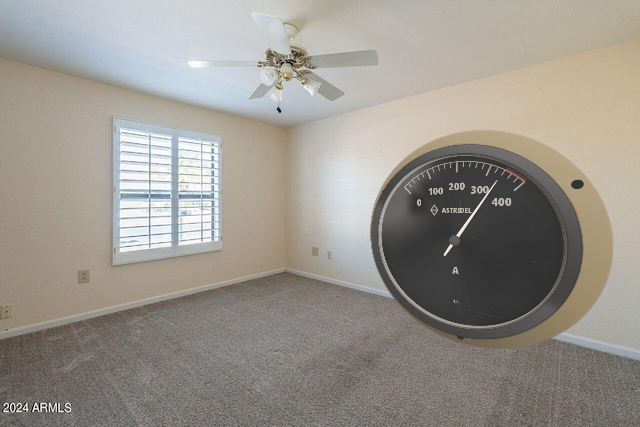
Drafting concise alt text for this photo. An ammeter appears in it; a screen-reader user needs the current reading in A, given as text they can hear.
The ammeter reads 340 A
